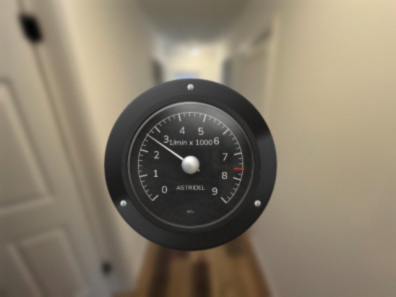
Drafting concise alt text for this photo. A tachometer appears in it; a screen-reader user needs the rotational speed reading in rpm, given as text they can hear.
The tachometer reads 2600 rpm
